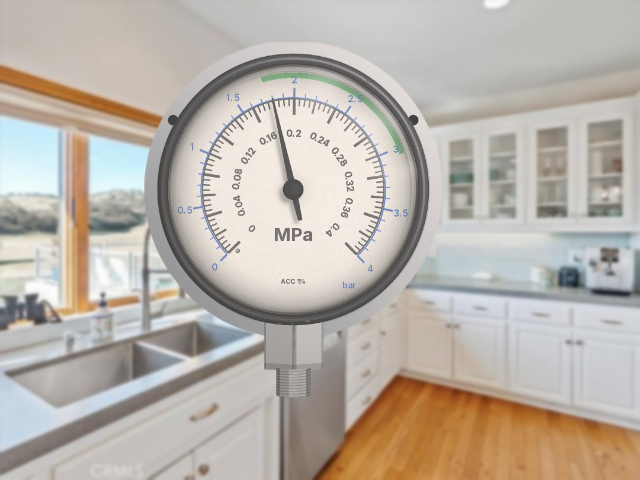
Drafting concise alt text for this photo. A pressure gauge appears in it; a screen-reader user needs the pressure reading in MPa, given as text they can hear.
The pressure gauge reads 0.18 MPa
